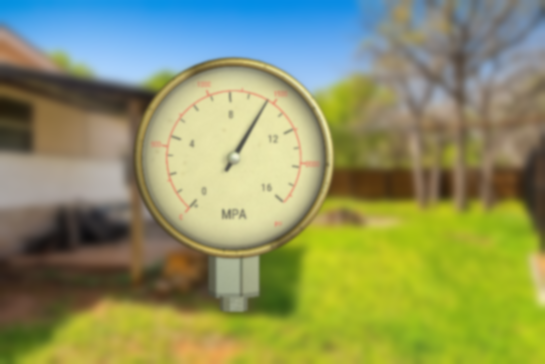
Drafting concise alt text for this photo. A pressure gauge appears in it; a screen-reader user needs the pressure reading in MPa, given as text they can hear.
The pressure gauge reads 10 MPa
